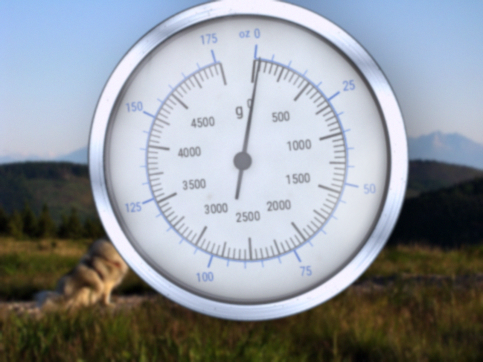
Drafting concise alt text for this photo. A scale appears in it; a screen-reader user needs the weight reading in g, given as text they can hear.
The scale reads 50 g
